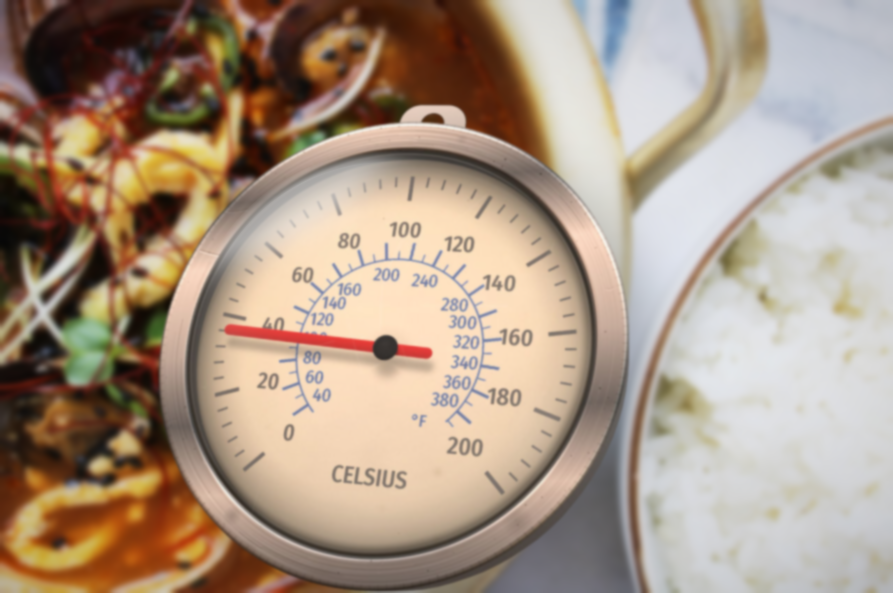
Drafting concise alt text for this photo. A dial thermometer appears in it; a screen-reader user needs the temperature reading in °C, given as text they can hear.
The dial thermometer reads 36 °C
